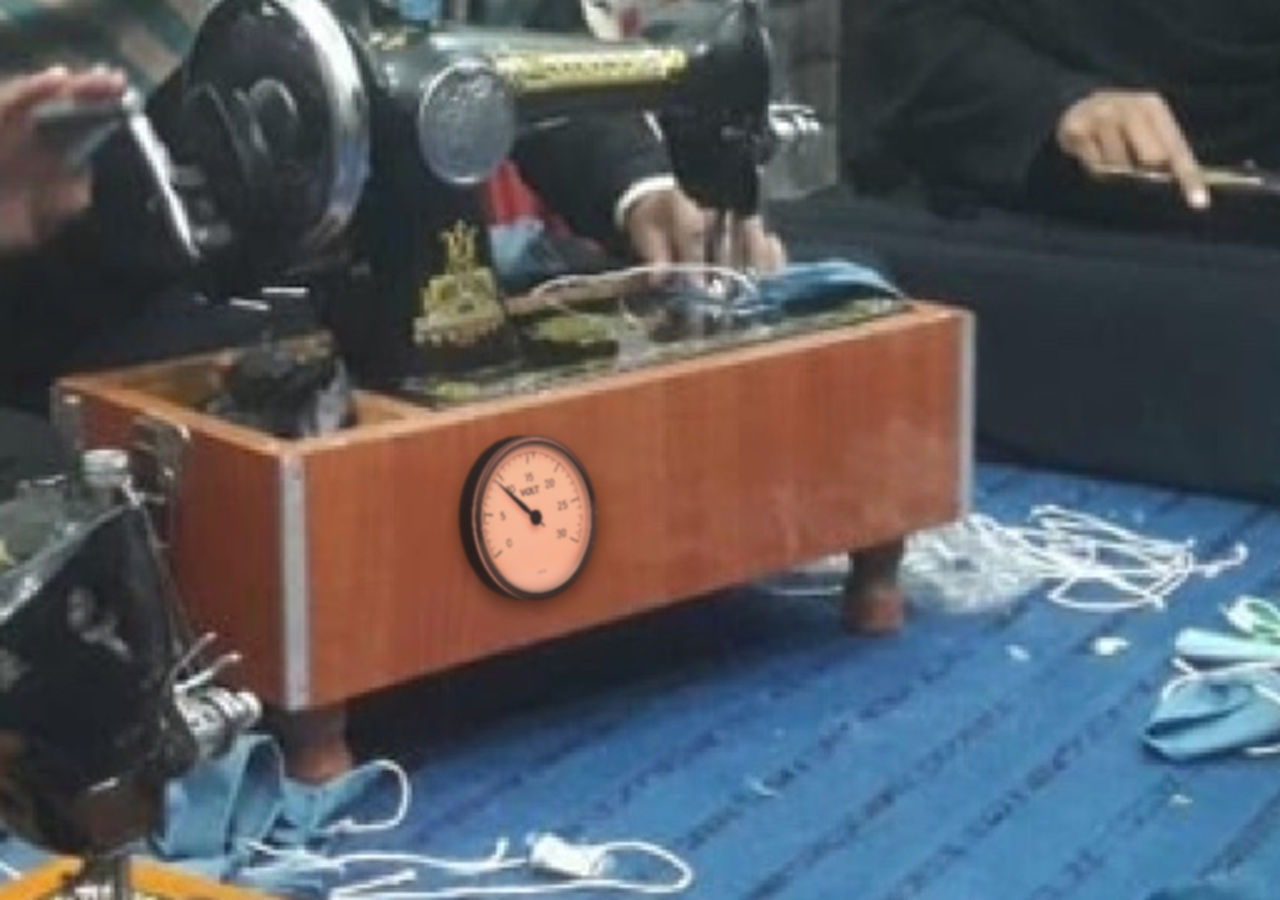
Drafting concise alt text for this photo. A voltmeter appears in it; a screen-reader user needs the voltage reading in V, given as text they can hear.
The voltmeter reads 9 V
